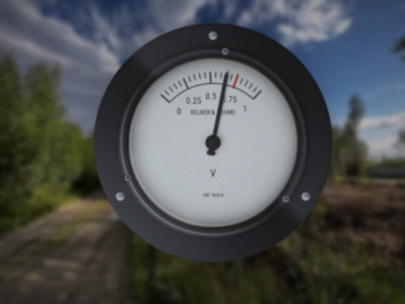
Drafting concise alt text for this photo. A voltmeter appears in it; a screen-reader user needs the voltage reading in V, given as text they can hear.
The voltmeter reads 0.65 V
